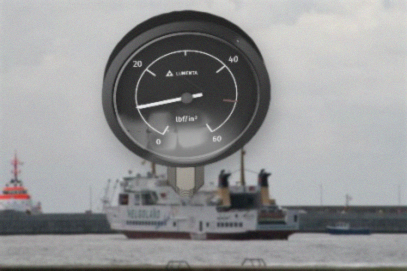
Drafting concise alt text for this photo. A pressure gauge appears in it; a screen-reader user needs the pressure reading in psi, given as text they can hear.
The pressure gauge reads 10 psi
